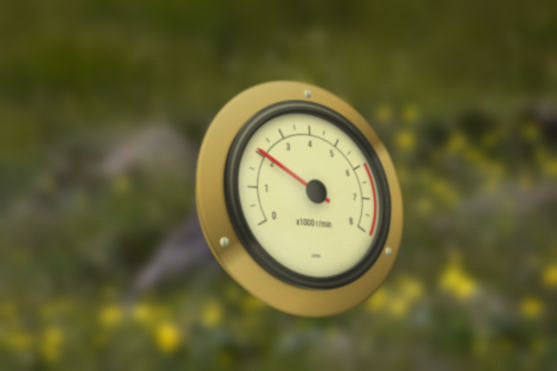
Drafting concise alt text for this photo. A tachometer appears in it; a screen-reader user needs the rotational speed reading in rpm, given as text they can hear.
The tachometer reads 2000 rpm
